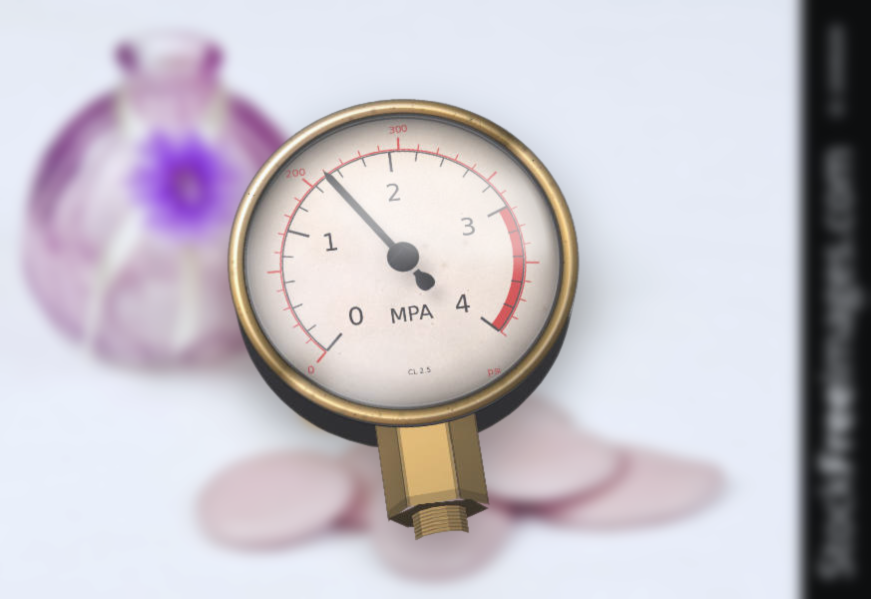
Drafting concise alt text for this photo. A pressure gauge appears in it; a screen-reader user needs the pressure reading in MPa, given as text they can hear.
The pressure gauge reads 1.5 MPa
